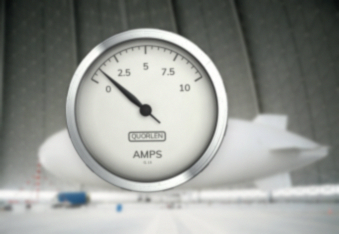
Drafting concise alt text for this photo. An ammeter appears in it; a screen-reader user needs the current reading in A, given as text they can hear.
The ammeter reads 1 A
